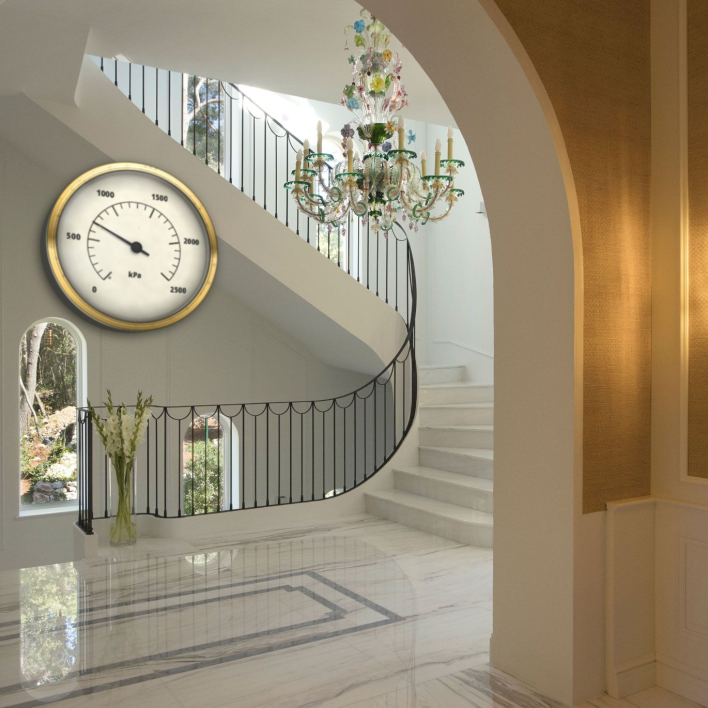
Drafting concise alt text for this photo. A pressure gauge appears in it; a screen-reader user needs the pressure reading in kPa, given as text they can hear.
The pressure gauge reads 700 kPa
